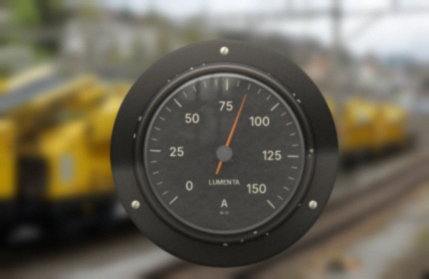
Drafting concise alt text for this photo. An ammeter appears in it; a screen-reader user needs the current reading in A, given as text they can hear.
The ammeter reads 85 A
